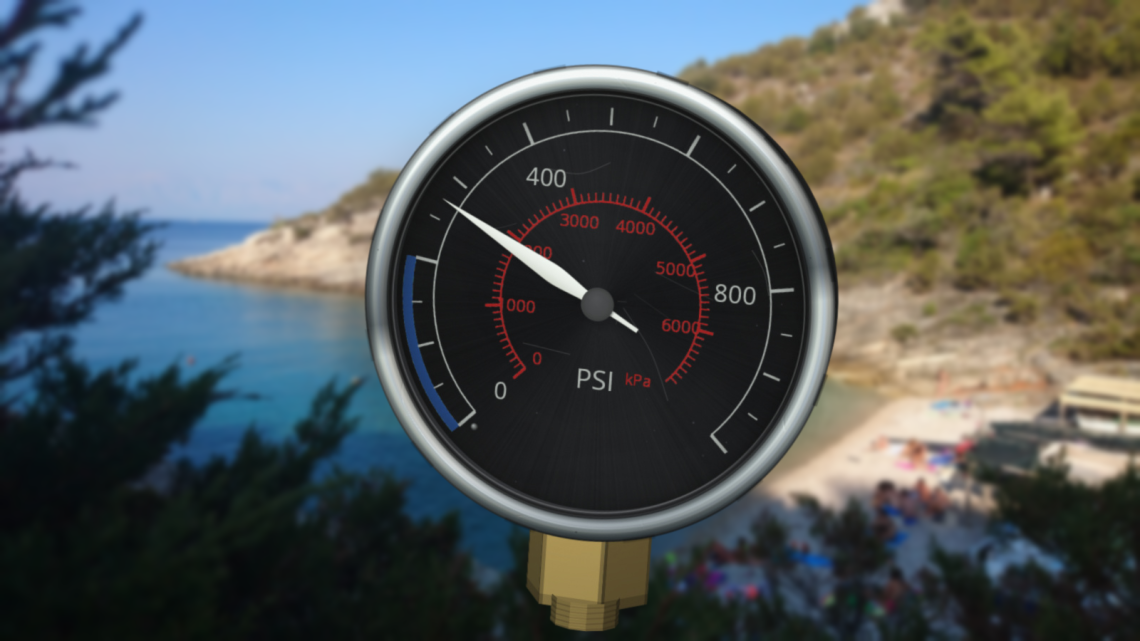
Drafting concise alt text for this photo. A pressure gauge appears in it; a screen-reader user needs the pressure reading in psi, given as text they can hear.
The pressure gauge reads 275 psi
